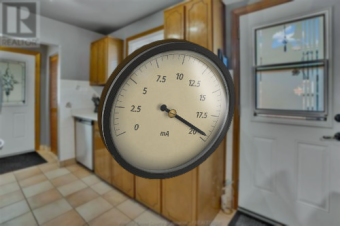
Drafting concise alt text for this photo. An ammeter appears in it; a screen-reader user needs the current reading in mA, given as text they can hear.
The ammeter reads 19.5 mA
